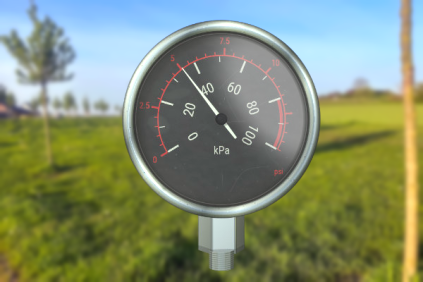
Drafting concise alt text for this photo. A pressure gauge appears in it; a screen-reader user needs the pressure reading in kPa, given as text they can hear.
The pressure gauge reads 35 kPa
